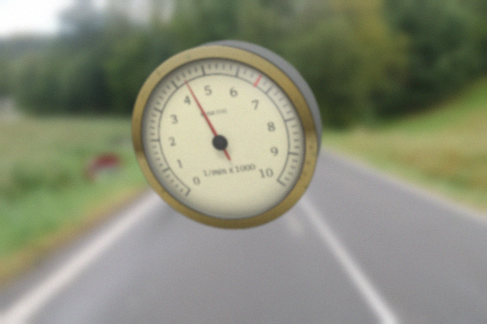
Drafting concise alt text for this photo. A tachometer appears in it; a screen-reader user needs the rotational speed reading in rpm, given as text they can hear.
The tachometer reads 4400 rpm
